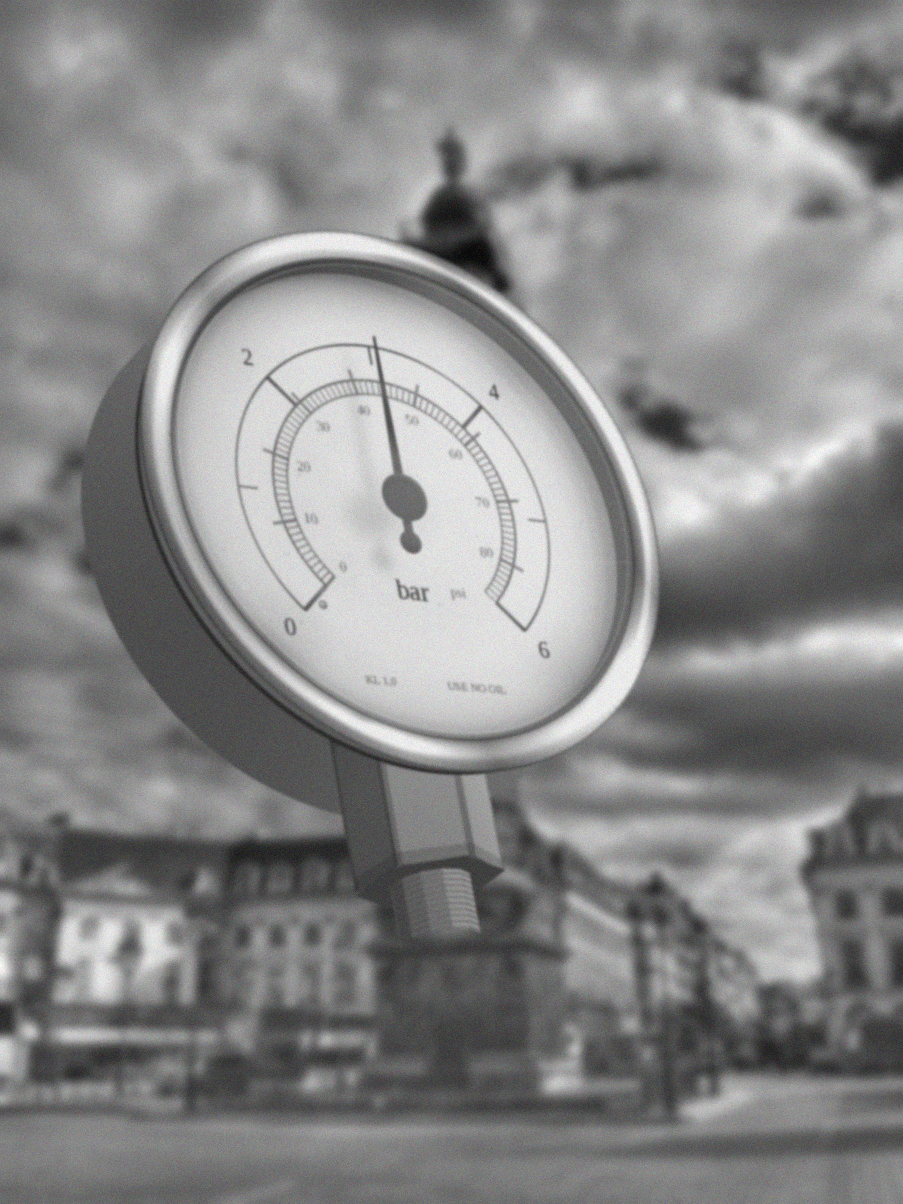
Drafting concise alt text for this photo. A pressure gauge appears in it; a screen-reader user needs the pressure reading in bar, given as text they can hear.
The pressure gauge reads 3 bar
